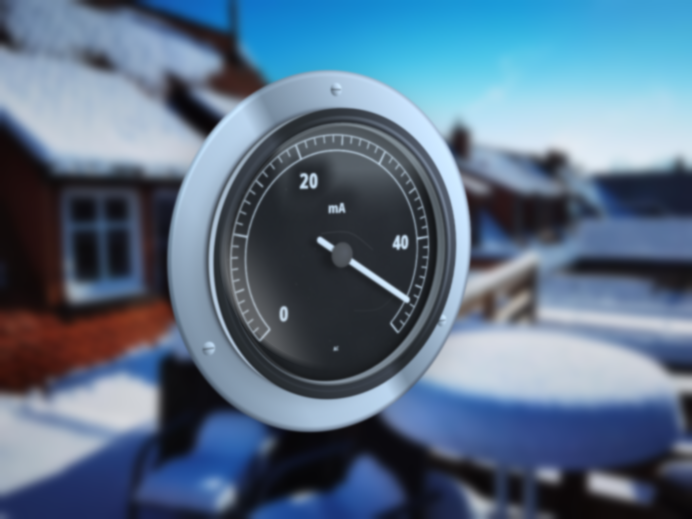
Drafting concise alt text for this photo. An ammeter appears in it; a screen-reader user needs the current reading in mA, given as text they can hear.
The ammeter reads 47 mA
